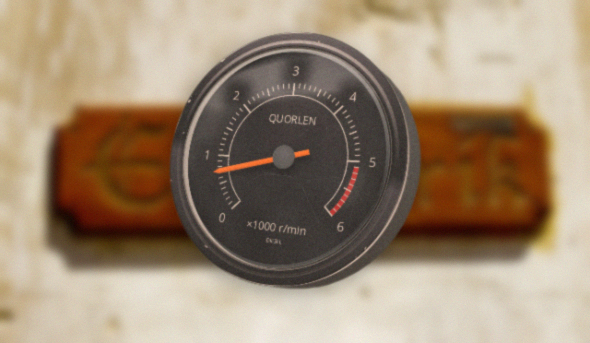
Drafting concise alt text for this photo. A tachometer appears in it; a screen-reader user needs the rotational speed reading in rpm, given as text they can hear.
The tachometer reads 700 rpm
